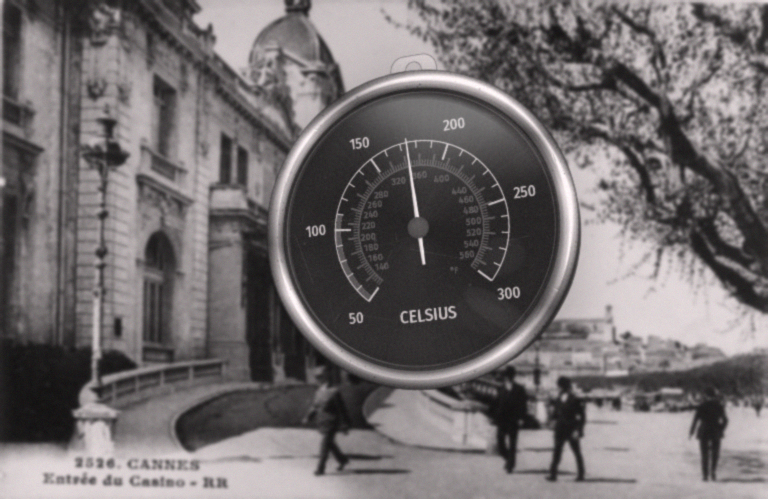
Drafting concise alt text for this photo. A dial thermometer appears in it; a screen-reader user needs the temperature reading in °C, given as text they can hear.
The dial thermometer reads 175 °C
